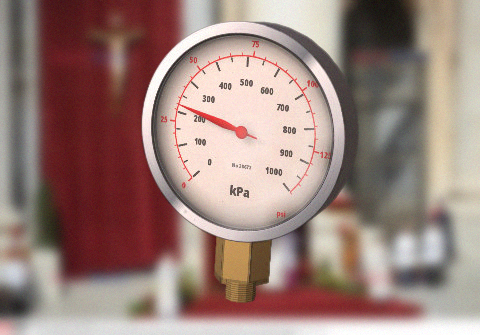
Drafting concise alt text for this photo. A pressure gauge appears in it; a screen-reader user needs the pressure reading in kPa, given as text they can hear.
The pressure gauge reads 225 kPa
